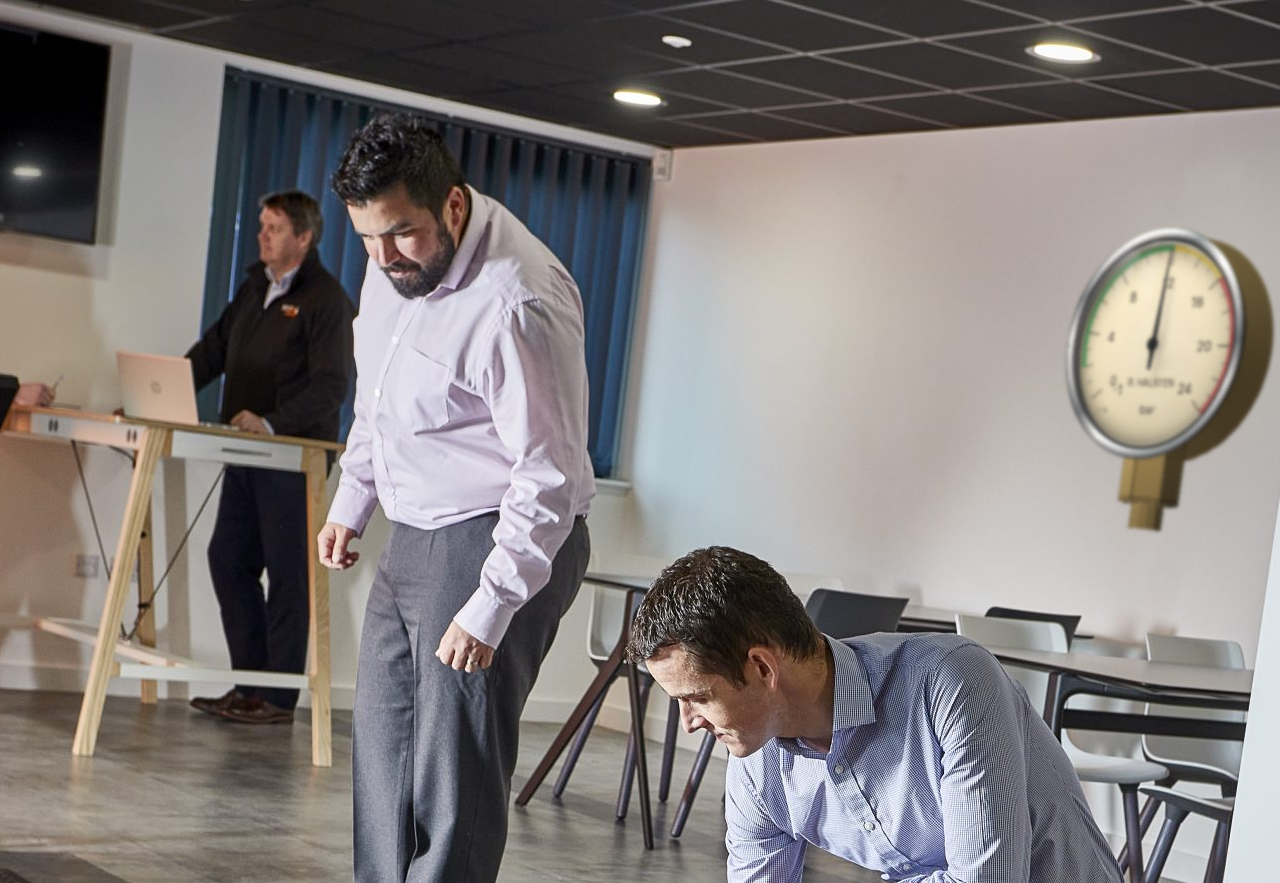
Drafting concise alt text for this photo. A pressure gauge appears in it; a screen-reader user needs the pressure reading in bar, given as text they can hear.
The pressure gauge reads 12 bar
